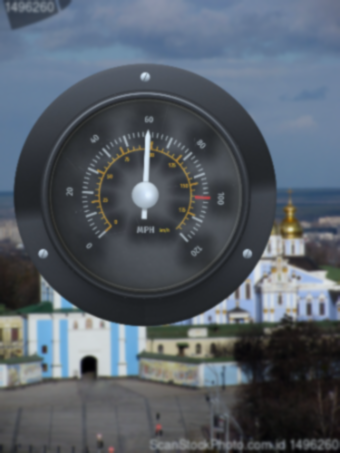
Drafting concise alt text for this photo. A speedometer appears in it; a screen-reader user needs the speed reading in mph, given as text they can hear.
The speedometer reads 60 mph
